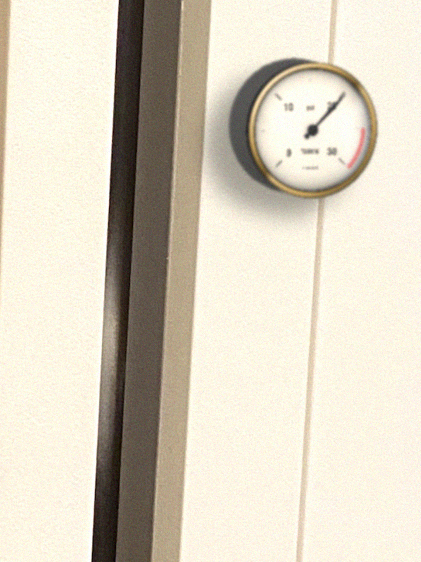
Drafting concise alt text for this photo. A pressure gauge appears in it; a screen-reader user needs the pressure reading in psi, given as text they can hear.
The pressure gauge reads 20 psi
